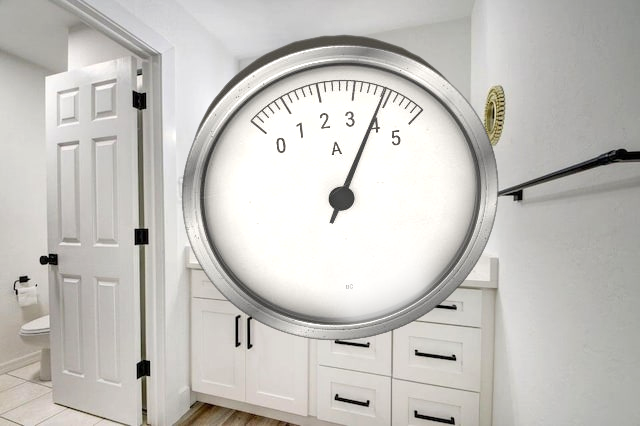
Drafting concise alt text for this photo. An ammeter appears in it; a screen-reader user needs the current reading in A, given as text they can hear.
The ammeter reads 3.8 A
